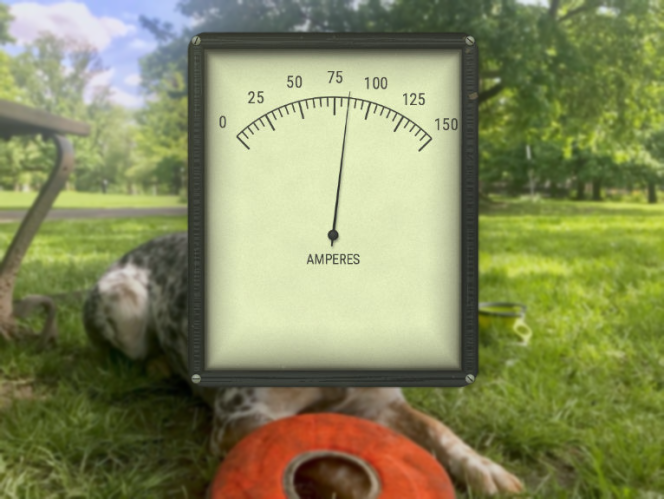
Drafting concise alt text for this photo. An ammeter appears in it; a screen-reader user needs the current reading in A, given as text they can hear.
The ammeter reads 85 A
